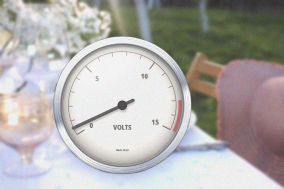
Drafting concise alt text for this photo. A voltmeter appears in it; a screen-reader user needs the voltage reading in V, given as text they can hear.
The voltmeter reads 0.5 V
